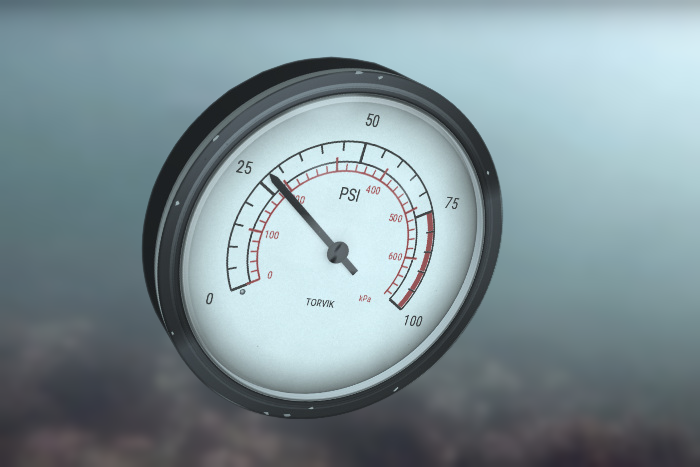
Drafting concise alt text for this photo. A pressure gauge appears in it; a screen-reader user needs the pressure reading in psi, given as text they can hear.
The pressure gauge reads 27.5 psi
